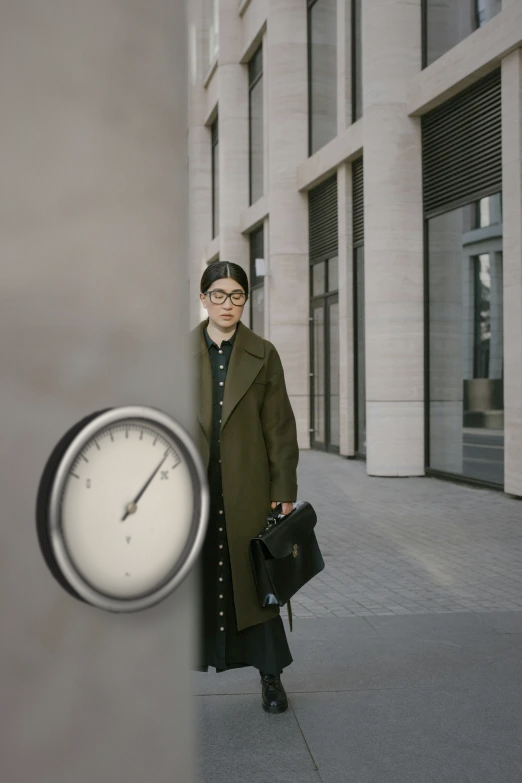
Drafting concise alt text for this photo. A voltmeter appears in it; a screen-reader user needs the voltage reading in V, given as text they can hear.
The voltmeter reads 17.5 V
